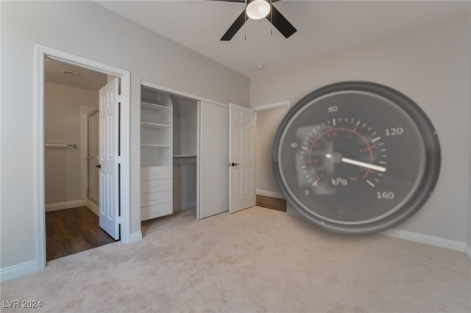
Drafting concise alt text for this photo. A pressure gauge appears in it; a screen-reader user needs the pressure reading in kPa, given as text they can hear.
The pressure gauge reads 145 kPa
